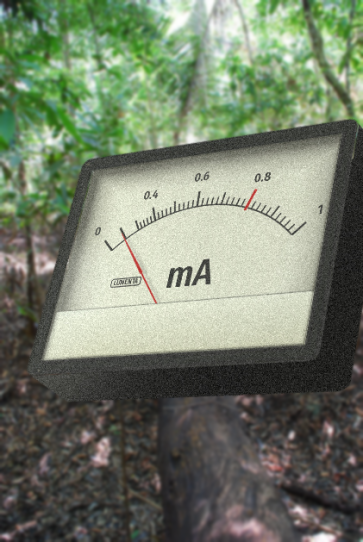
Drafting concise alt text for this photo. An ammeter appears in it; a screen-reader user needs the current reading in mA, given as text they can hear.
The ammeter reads 0.2 mA
